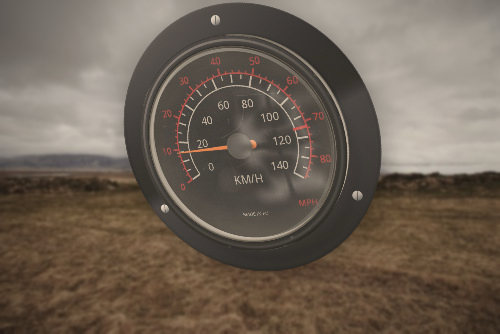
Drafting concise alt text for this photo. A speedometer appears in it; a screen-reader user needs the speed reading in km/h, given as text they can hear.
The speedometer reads 15 km/h
